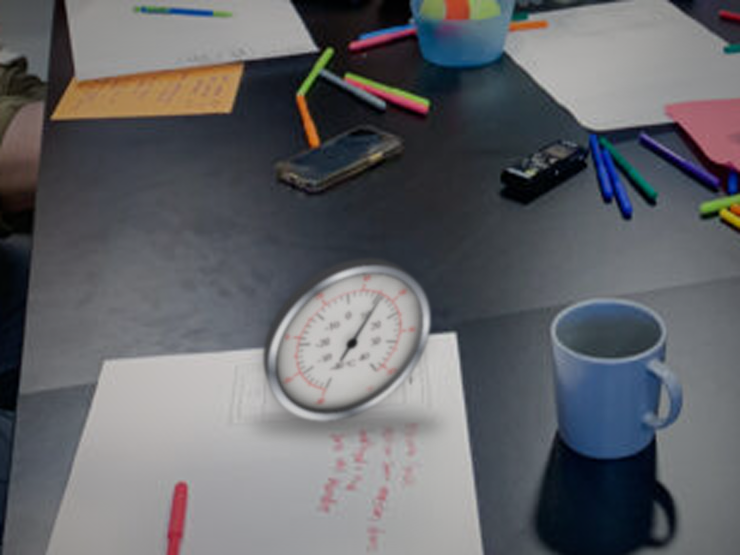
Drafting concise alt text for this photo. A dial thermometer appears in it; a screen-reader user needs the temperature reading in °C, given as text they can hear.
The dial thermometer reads 10 °C
